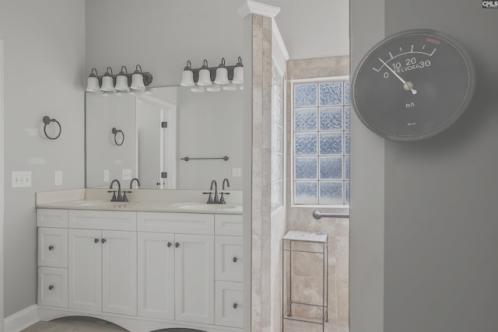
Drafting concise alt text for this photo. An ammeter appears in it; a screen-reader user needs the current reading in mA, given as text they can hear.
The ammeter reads 5 mA
